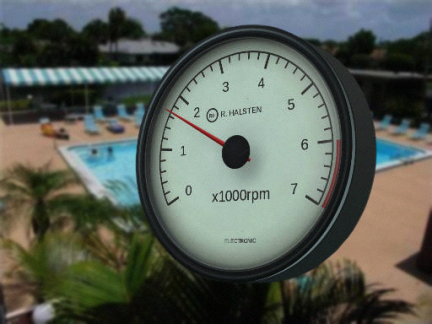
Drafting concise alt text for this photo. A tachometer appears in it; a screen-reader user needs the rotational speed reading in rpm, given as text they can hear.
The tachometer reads 1700 rpm
